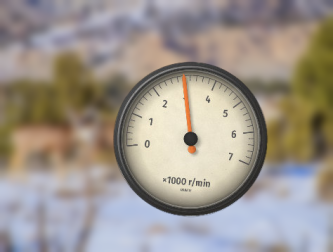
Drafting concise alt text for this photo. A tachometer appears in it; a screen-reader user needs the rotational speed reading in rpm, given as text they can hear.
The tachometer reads 3000 rpm
